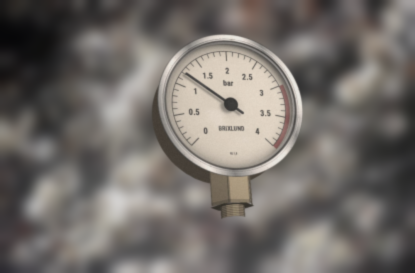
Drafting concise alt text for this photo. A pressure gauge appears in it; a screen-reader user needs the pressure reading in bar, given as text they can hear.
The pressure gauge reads 1.2 bar
